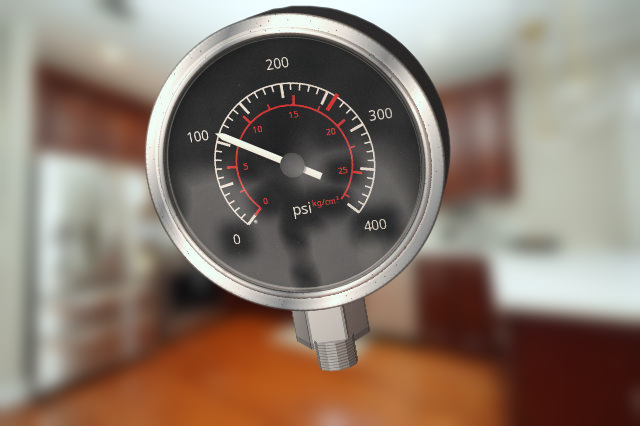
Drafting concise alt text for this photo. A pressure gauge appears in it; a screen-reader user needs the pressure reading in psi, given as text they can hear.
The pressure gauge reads 110 psi
